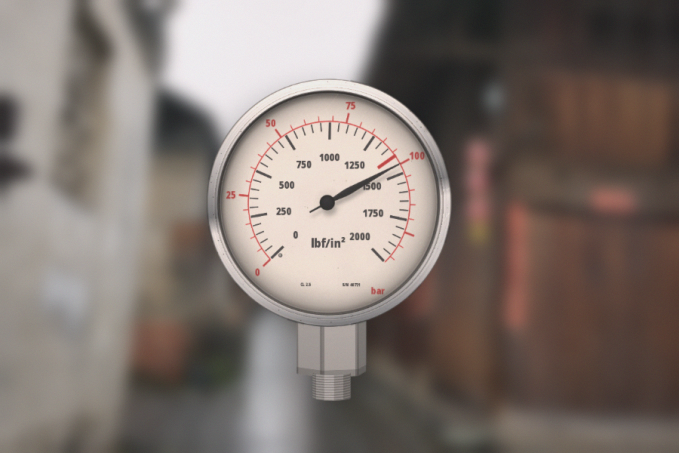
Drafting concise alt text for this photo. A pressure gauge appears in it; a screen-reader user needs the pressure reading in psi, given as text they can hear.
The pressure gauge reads 1450 psi
